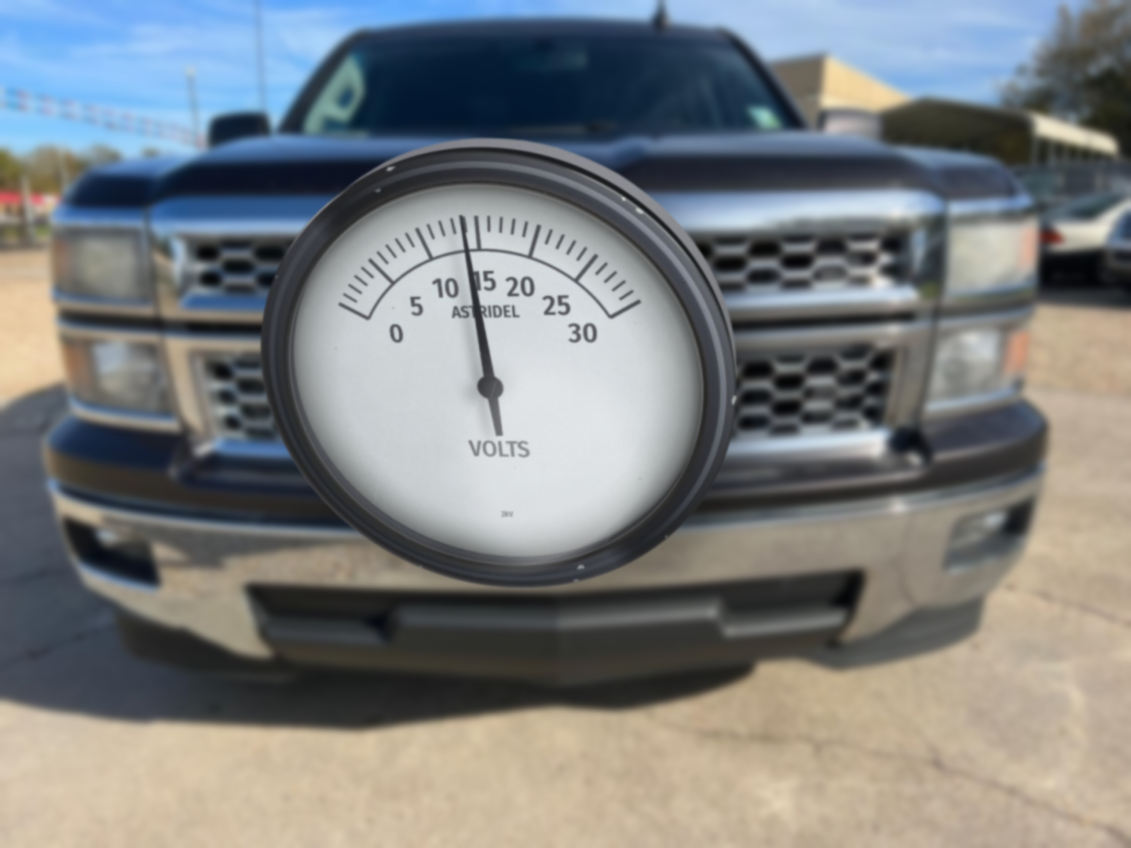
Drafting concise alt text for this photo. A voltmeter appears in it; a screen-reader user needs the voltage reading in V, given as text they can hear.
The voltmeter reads 14 V
